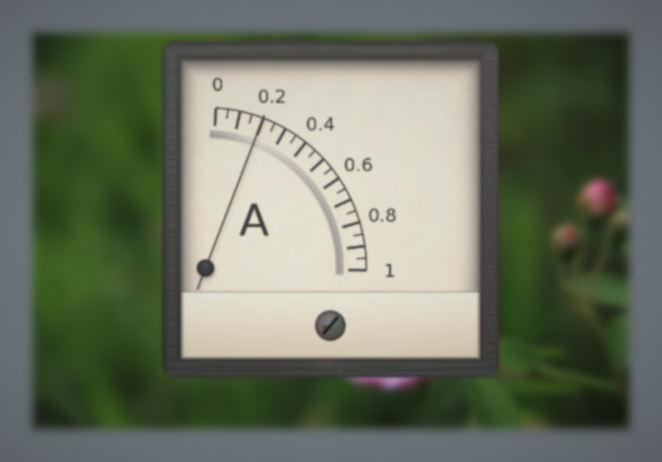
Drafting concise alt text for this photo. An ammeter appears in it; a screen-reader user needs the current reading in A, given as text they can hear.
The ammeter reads 0.2 A
